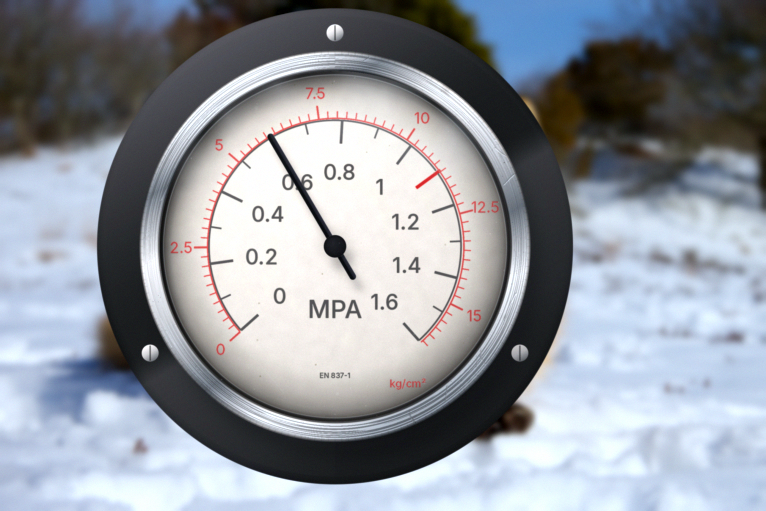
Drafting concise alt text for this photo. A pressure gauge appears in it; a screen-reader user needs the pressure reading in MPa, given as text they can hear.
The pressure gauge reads 0.6 MPa
